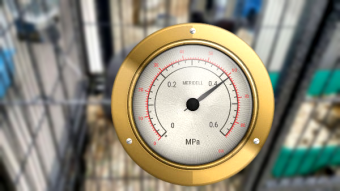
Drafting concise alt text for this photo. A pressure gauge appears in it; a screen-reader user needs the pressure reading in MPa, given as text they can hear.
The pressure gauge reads 0.42 MPa
